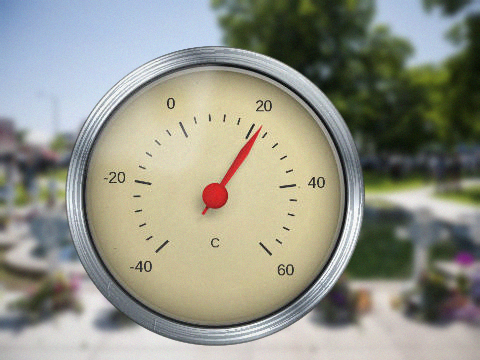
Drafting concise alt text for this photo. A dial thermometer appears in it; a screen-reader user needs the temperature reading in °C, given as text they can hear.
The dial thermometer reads 22 °C
